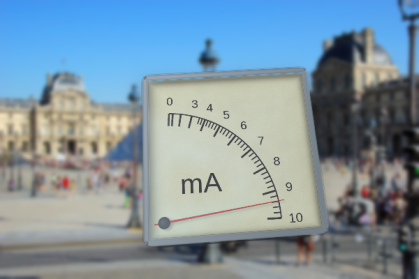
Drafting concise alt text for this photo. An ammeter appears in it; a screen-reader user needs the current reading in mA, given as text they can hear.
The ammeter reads 9.4 mA
